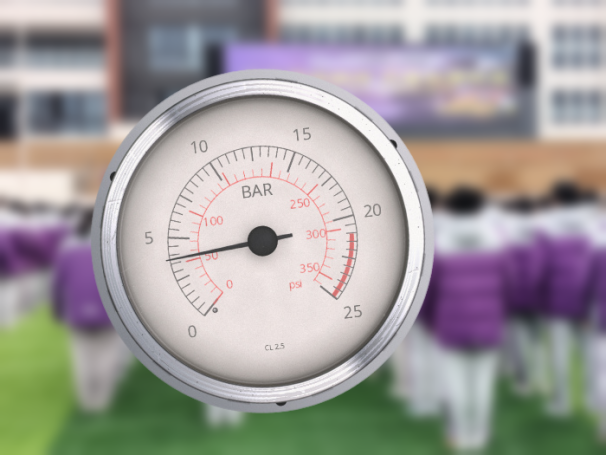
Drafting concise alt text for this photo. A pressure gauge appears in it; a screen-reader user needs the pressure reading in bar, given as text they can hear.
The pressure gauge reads 3.75 bar
